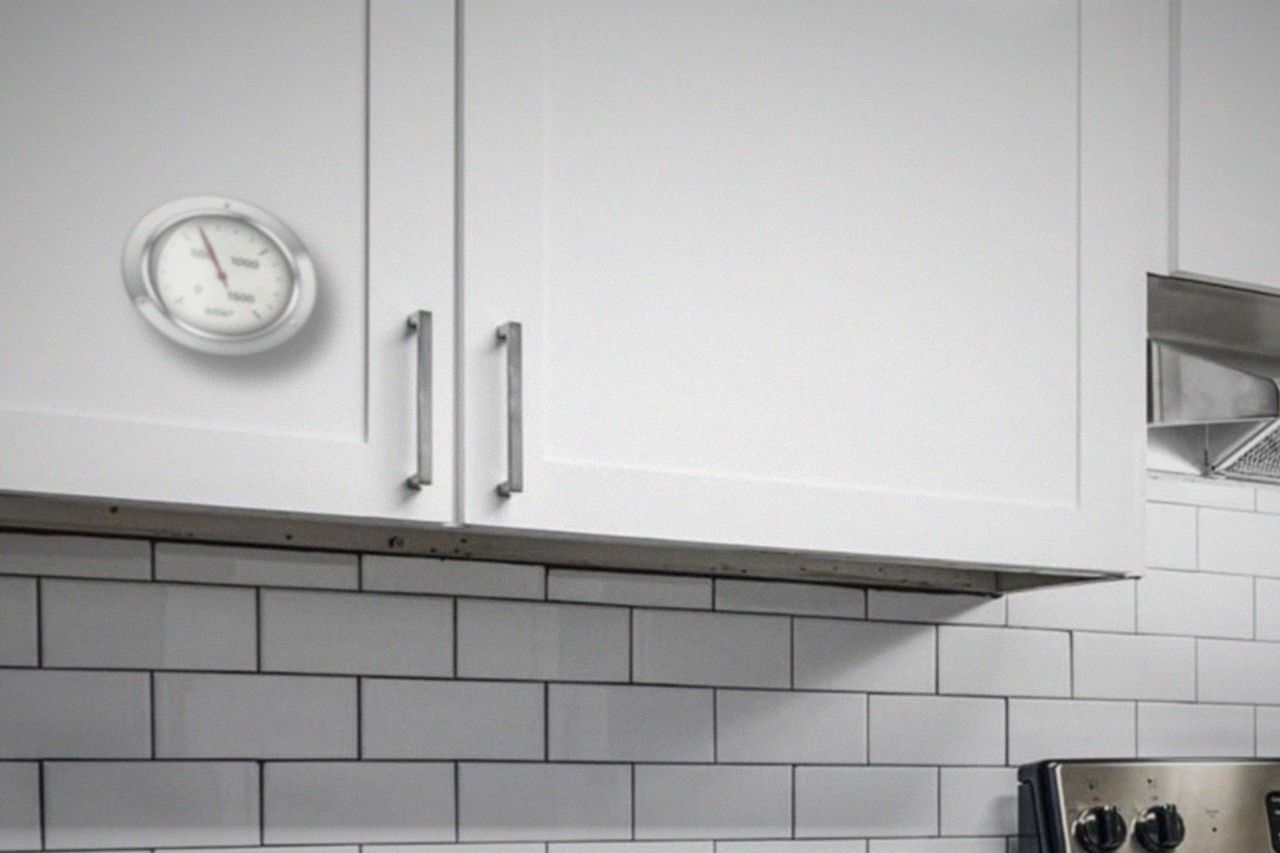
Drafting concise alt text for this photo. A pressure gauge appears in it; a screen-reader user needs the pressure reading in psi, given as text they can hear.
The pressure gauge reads 600 psi
